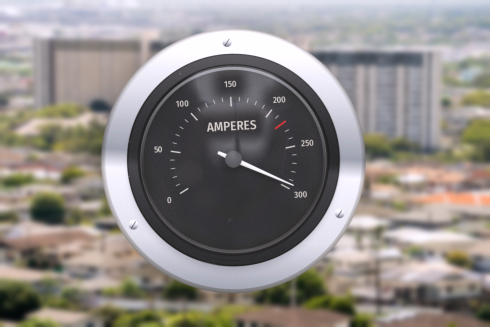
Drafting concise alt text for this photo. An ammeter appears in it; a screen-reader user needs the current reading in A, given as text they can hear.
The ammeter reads 295 A
